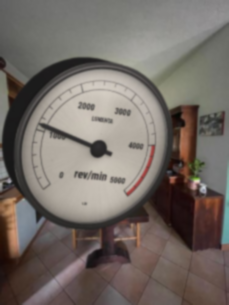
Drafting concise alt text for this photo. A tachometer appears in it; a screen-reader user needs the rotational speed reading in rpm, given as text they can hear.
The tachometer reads 1100 rpm
